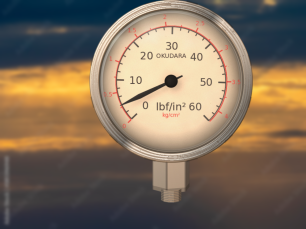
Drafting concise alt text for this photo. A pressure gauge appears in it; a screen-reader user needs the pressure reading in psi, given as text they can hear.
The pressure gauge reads 4 psi
